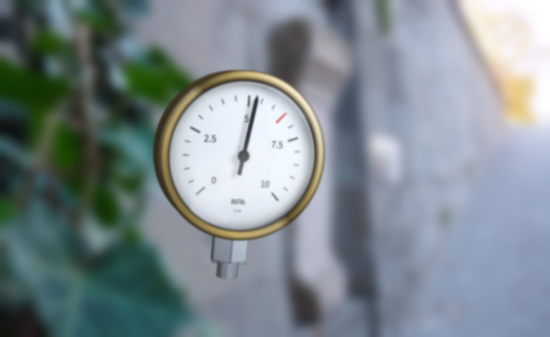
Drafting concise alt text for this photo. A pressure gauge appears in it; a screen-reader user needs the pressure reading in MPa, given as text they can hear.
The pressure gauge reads 5.25 MPa
